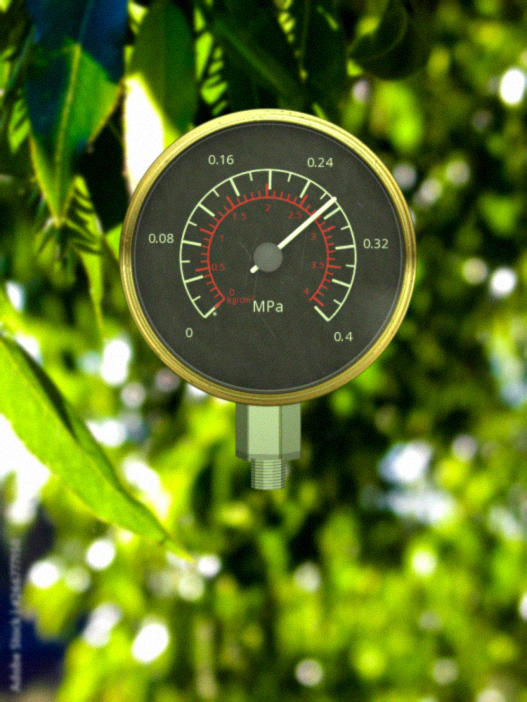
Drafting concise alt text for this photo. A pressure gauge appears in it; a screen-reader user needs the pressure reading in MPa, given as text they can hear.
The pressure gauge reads 0.27 MPa
